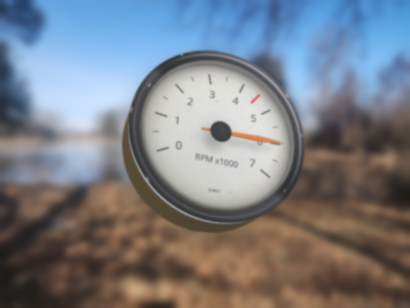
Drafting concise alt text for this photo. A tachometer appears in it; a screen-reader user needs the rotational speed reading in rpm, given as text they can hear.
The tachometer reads 6000 rpm
